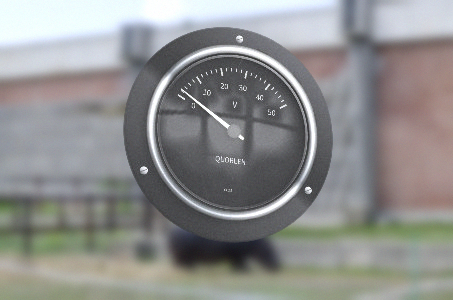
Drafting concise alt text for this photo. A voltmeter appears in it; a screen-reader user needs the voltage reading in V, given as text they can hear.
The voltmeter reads 2 V
